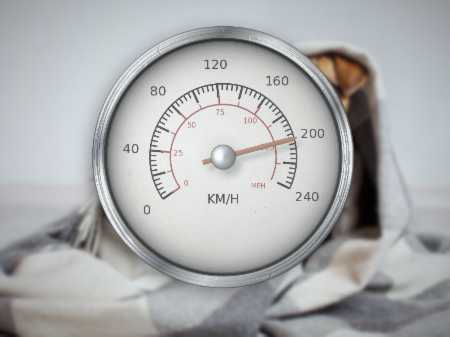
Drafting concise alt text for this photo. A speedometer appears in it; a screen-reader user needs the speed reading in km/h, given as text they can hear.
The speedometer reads 200 km/h
